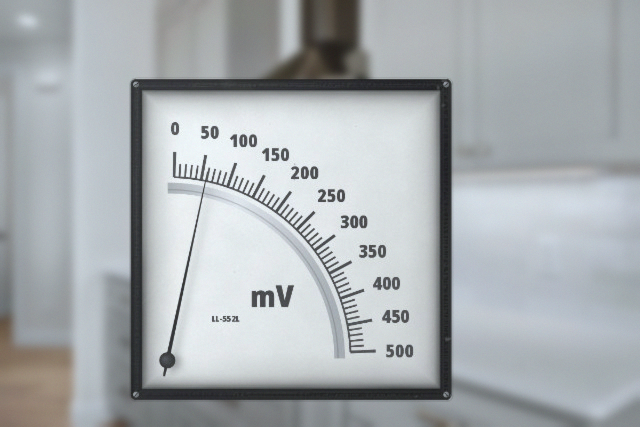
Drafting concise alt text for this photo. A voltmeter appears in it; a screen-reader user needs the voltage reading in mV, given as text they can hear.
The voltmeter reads 60 mV
